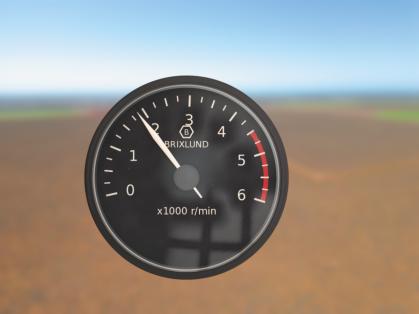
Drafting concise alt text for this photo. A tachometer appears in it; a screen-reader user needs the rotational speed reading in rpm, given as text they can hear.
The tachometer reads 1875 rpm
